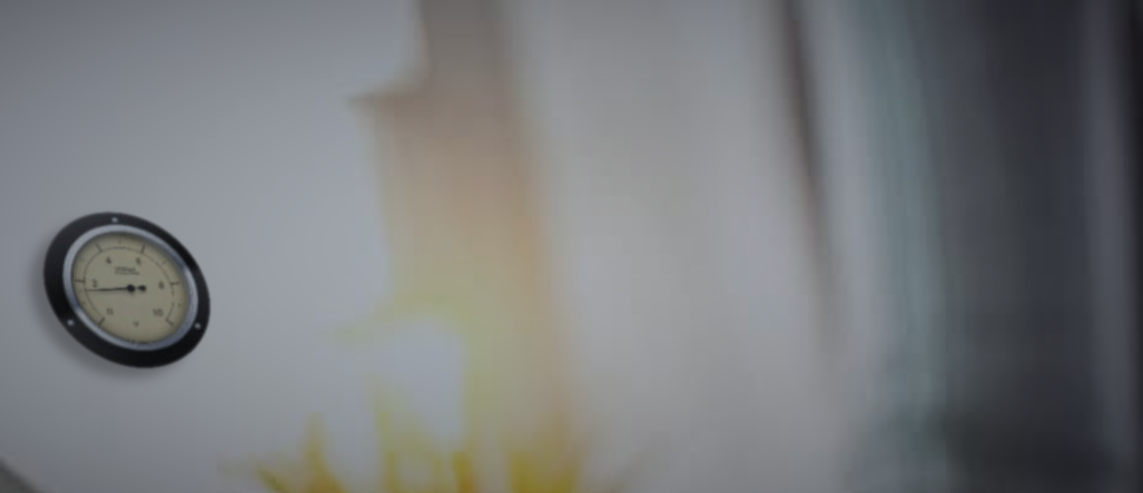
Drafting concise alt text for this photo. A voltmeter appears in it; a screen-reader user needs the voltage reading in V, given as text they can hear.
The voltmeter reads 1.5 V
